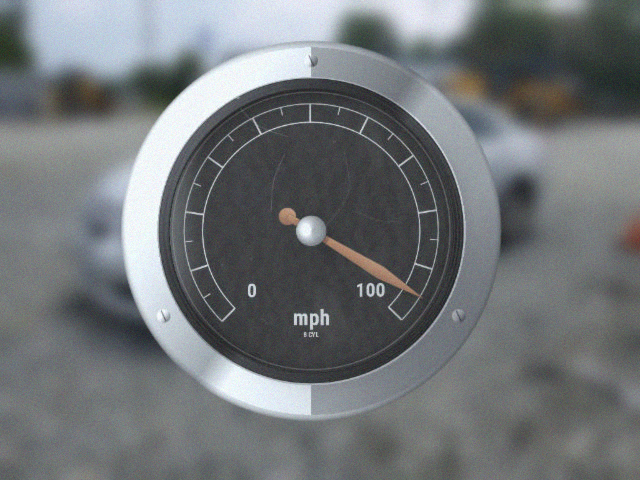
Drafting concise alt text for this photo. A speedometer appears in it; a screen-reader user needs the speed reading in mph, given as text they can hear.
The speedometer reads 95 mph
